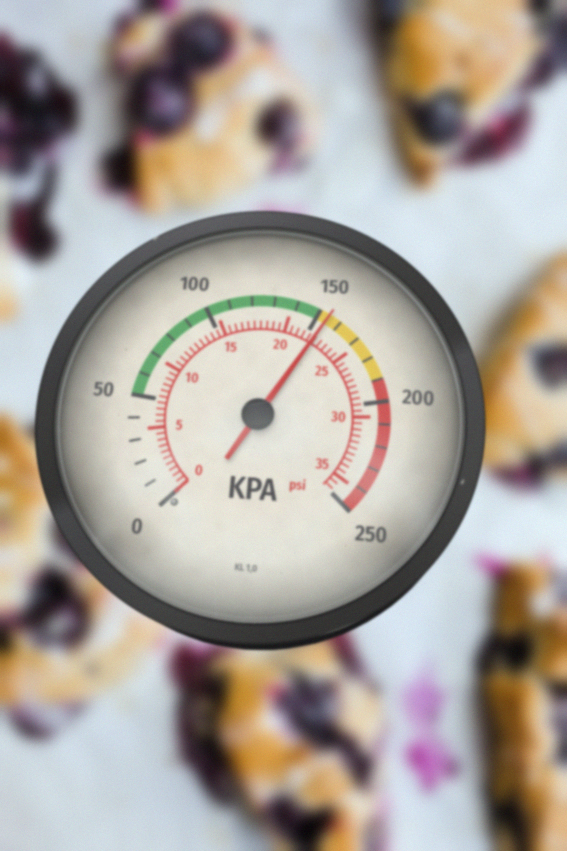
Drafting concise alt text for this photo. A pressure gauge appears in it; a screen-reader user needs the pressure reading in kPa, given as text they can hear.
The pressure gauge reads 155 kPa
